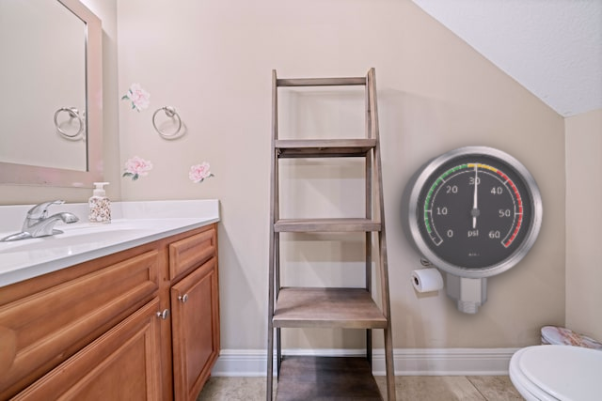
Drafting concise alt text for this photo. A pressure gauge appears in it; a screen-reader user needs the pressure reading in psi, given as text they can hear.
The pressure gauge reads 30 psi
